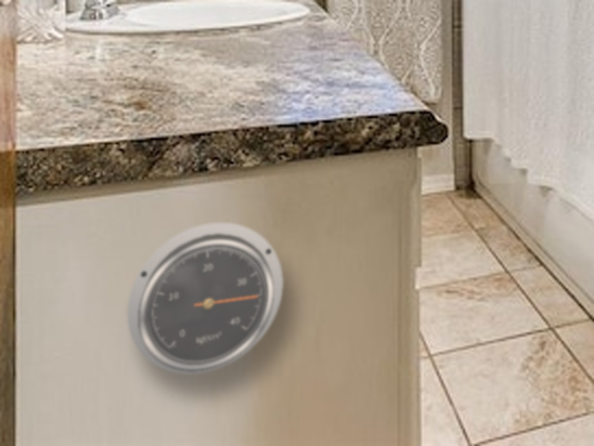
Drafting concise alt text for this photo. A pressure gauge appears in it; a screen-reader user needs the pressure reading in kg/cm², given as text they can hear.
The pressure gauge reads 34 kg/cm²
